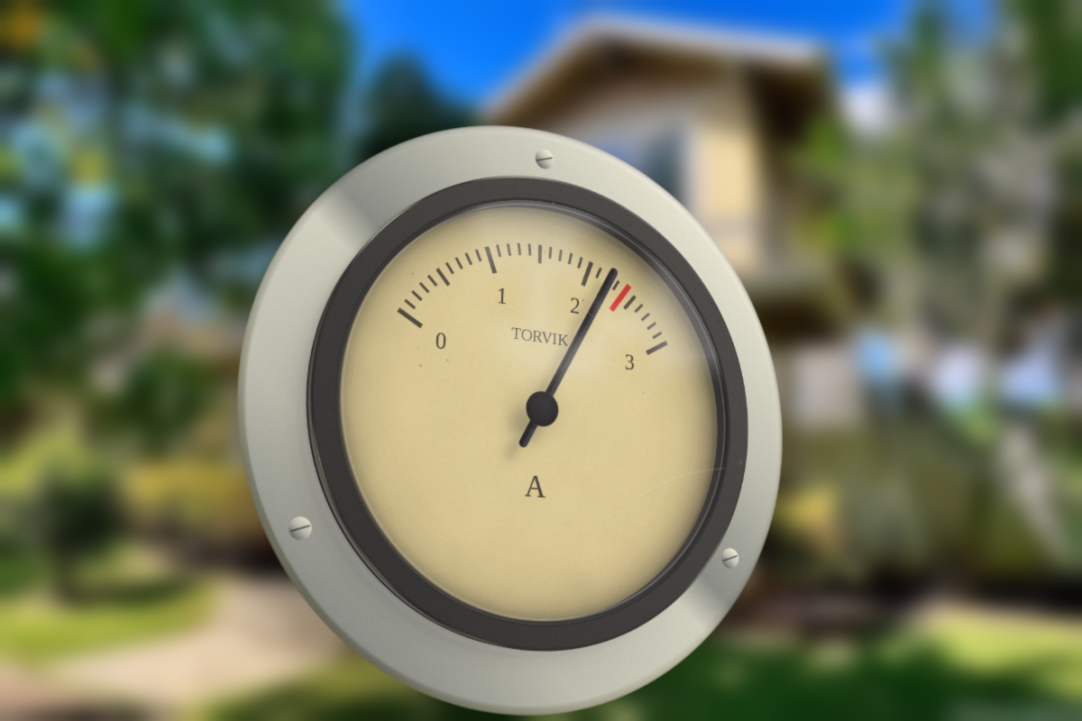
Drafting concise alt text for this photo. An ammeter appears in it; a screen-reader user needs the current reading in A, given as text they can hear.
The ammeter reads 2.2 A
